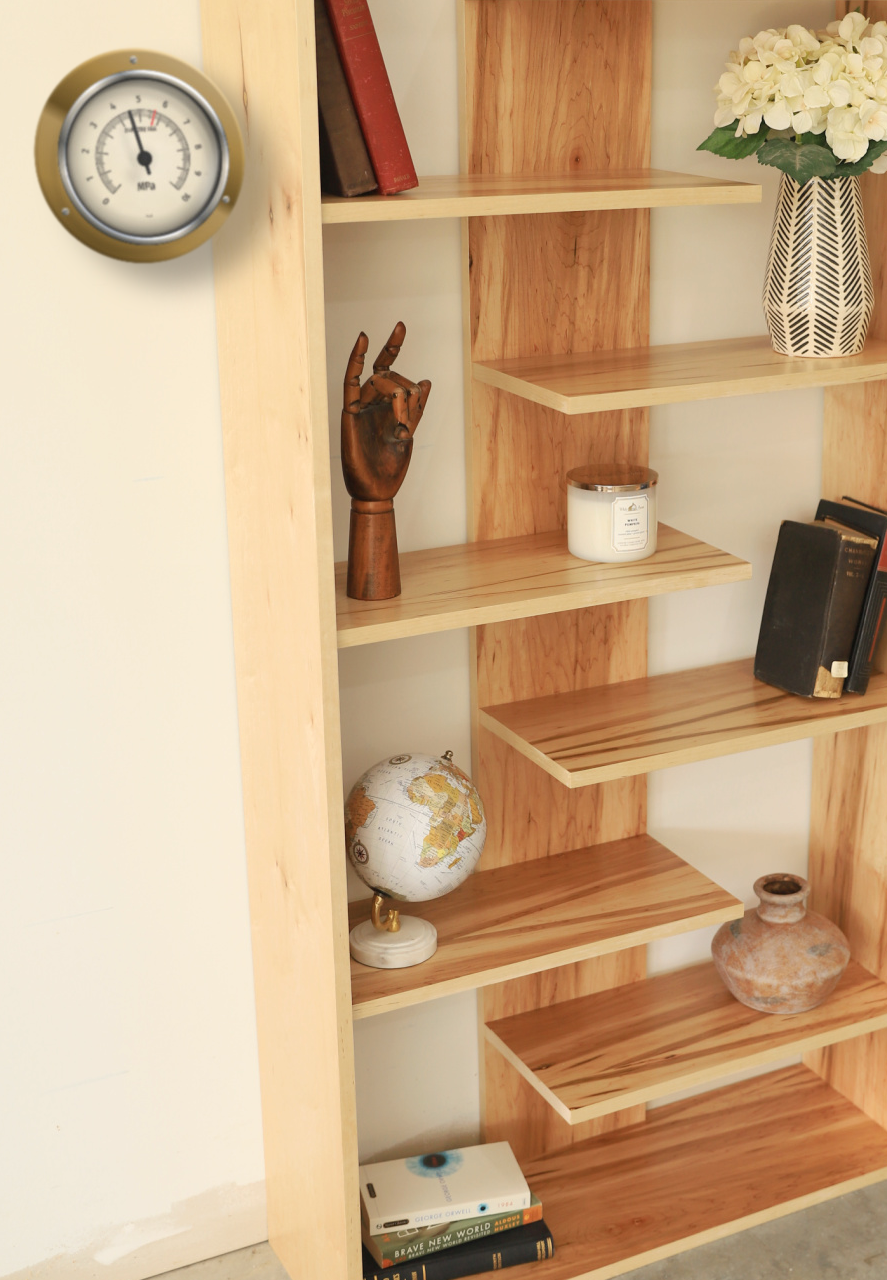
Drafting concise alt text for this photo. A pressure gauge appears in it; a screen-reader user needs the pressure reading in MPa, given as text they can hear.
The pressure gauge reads 4.5 MPa
